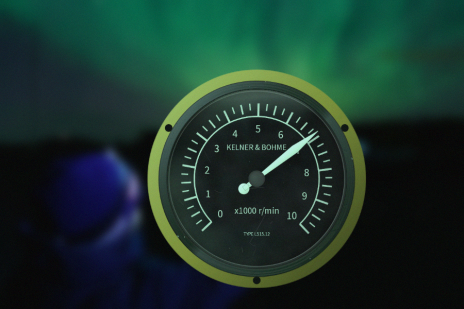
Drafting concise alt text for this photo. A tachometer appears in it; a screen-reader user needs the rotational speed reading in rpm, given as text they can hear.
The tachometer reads 6875 rpm
